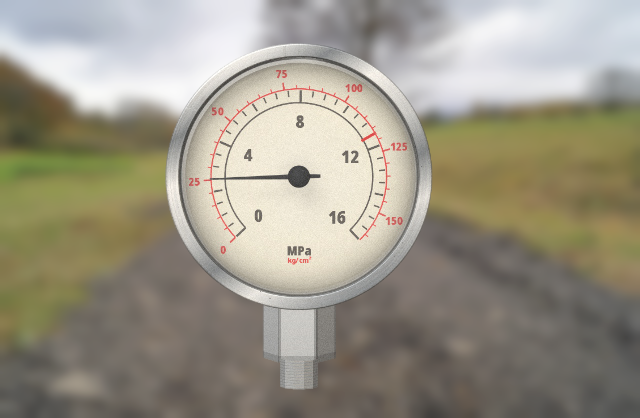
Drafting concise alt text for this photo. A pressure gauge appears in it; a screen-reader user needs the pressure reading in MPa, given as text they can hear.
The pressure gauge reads 2.5 MPa
